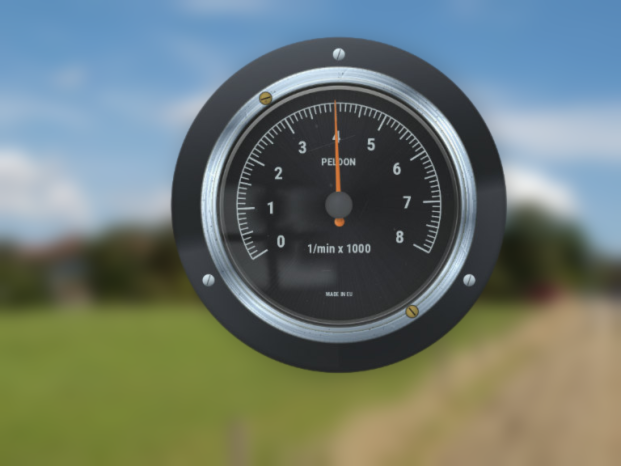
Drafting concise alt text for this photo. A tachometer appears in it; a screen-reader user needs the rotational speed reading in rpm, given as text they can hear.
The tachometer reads 4000 rpm
